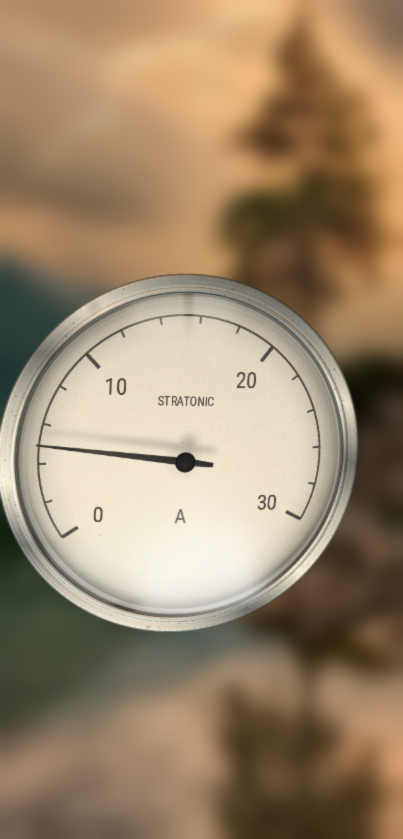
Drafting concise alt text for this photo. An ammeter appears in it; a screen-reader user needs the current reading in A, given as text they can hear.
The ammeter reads 5 A
